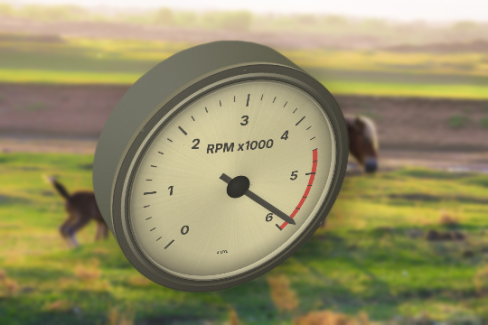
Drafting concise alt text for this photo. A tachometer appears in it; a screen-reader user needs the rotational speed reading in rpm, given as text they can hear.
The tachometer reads 5800 rpm
